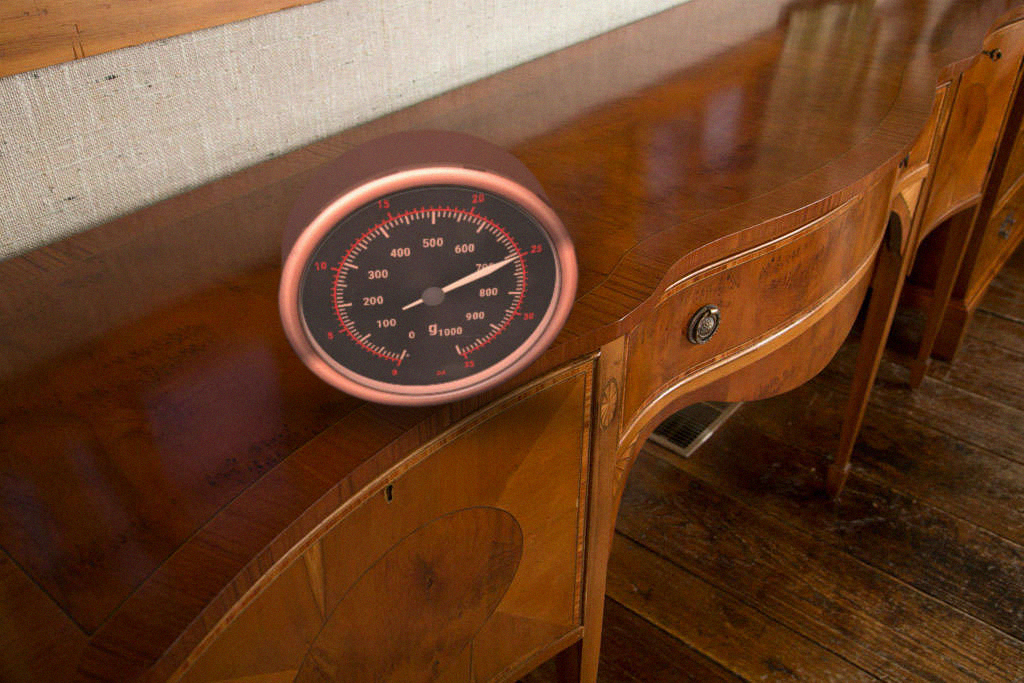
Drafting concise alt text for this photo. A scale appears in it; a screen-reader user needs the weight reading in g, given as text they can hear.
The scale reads 700 g
